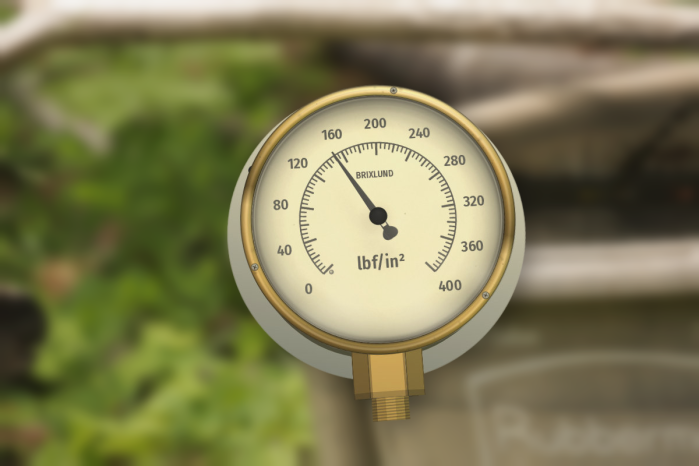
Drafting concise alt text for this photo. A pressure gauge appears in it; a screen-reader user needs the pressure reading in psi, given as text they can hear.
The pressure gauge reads 150 psi
